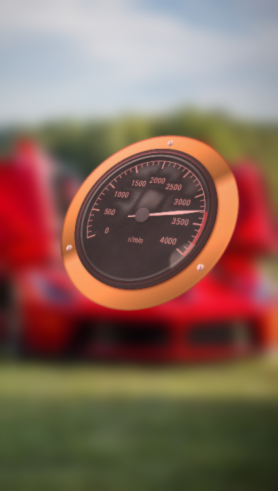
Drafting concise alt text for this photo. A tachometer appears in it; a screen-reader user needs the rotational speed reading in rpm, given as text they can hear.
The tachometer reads 3300 rpm
